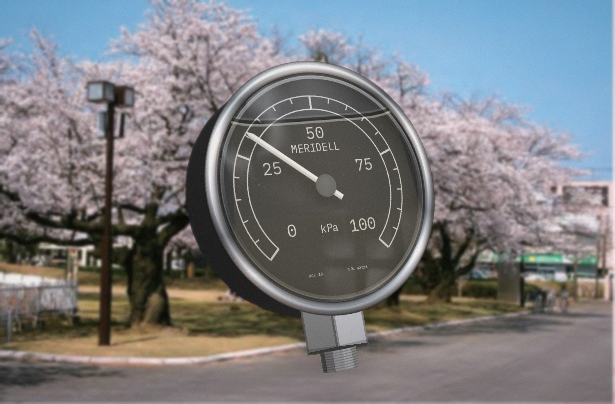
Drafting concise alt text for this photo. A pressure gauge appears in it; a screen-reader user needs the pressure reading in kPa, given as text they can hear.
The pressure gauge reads 30 kPa
